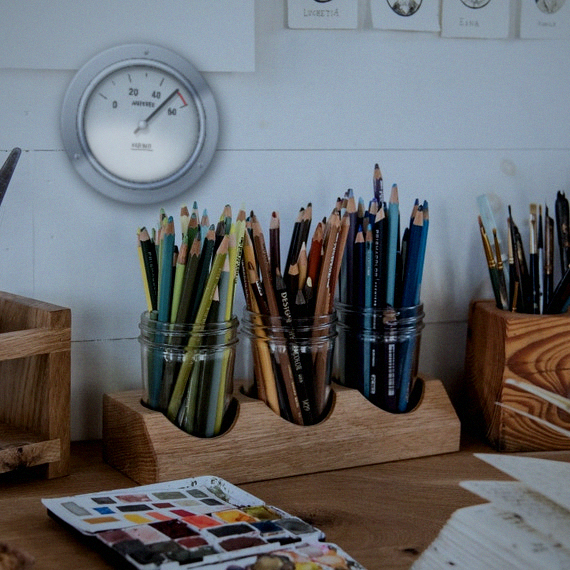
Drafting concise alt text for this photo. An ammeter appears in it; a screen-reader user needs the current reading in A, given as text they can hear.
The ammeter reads 50 A
